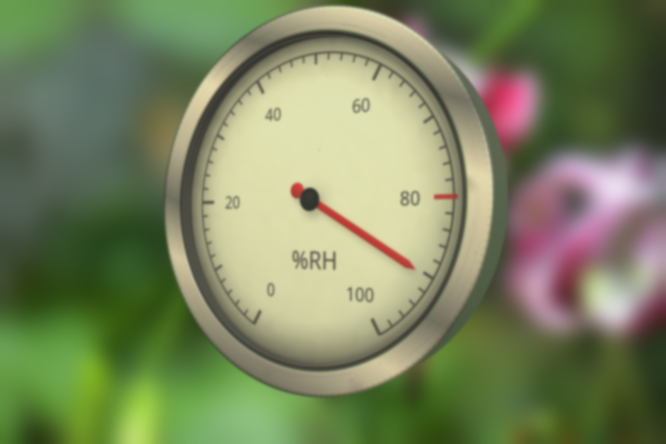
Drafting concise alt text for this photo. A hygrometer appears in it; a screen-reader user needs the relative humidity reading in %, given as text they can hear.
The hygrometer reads 90 %
